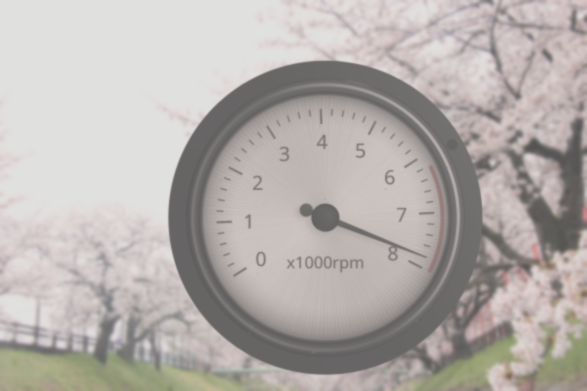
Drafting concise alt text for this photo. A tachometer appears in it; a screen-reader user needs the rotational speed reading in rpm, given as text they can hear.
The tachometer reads 7800 rpm
